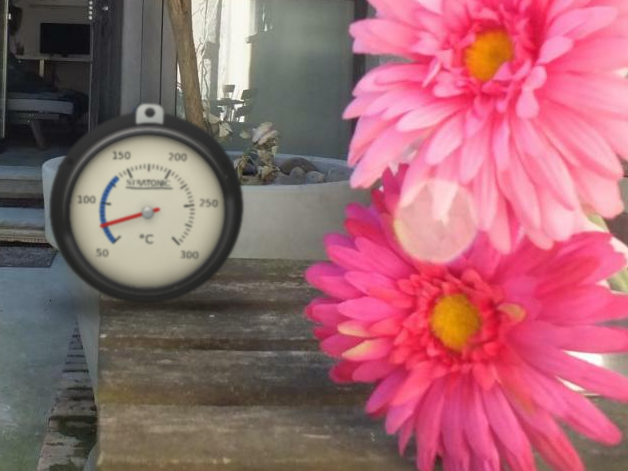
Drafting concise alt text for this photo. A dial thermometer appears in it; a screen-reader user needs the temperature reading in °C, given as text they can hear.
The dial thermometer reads 75 °C
